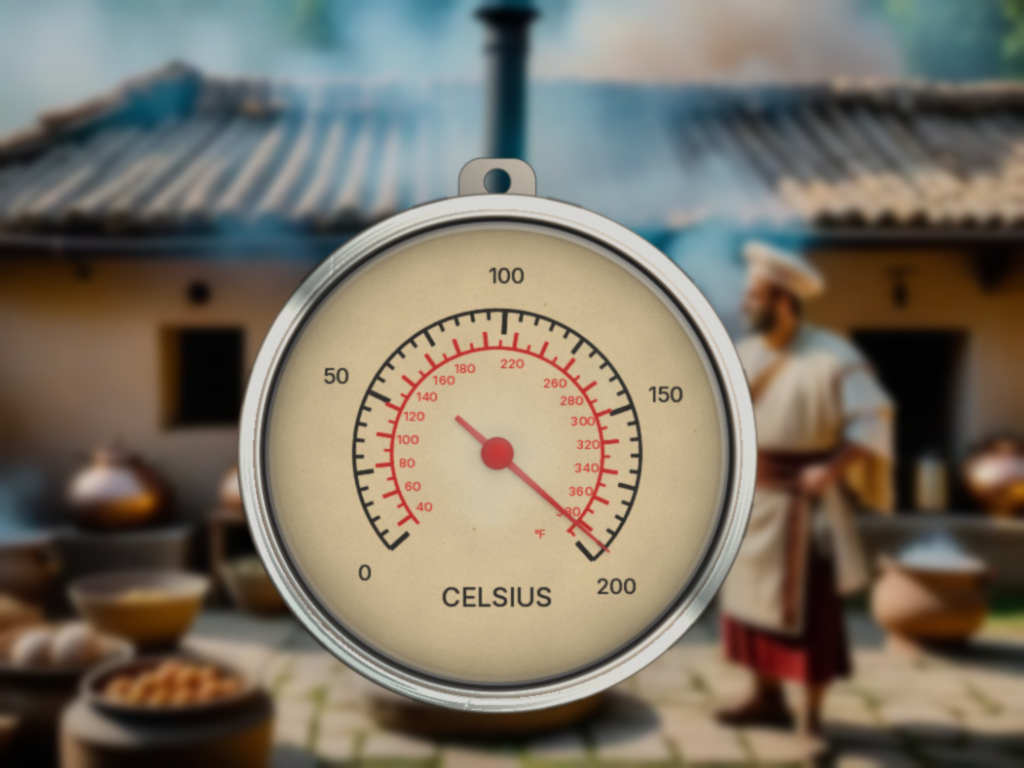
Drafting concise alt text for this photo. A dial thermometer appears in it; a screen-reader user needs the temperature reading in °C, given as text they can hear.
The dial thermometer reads 195 °C
